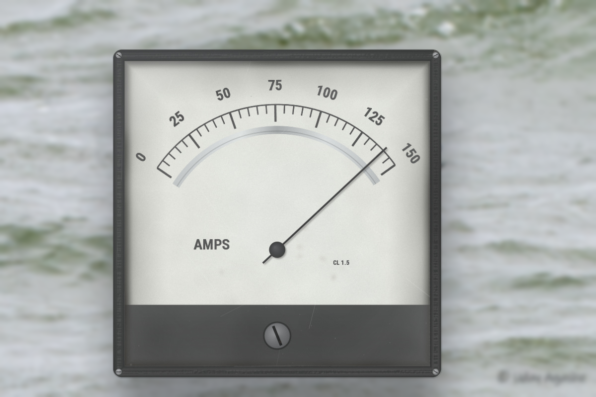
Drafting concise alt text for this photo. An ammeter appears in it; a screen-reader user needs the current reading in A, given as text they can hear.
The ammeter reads 140 A
